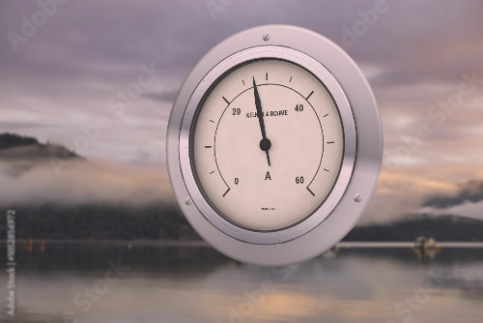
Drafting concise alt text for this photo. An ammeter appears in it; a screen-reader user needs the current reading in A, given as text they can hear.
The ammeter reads 27.5 A
